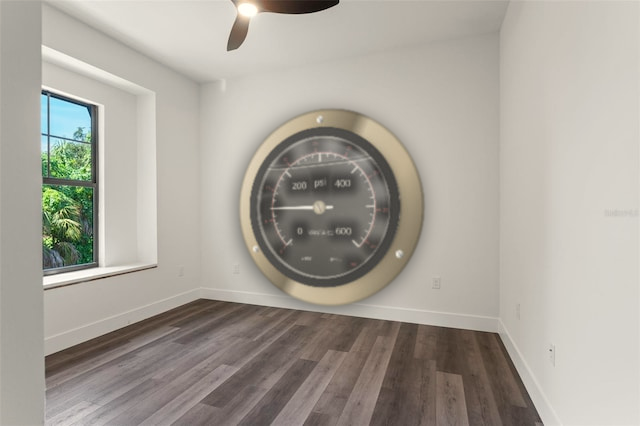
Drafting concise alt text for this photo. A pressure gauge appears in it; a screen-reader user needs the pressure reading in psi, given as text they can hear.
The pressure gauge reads 100 psi
